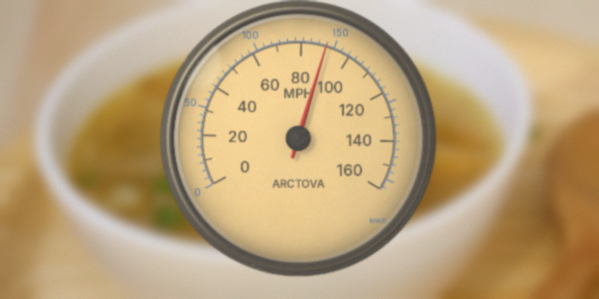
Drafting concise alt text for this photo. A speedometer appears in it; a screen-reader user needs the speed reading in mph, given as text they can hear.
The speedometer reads 90 mph
